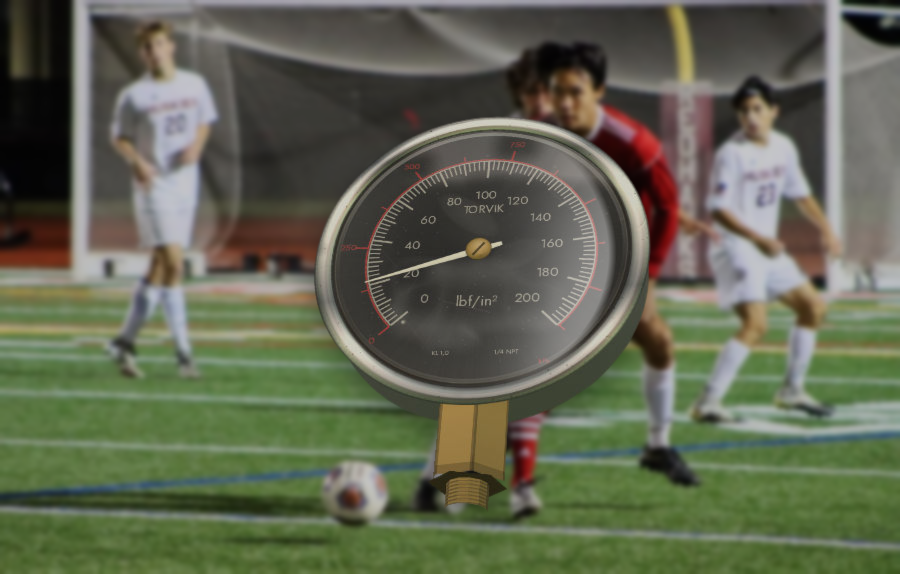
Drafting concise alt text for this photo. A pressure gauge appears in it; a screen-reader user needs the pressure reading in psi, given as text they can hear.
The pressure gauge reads 20 psi
